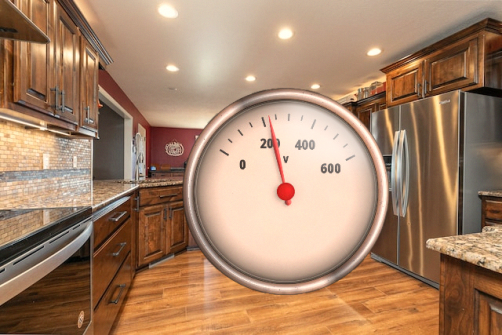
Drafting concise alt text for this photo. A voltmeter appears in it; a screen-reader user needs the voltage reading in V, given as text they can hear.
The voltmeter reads 225 V
